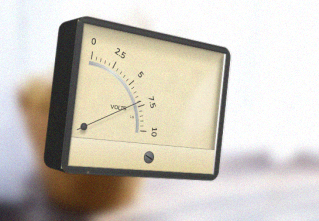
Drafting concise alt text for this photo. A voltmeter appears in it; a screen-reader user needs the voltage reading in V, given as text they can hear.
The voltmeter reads 7 V
